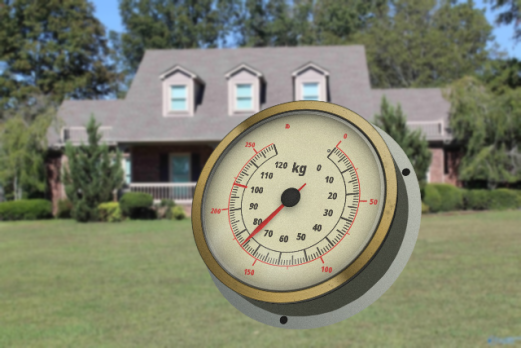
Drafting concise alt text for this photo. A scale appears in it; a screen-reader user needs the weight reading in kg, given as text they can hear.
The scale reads 75 kg
